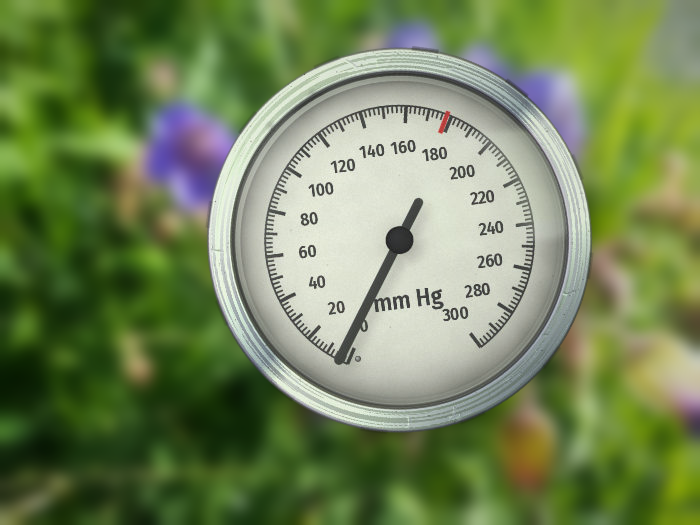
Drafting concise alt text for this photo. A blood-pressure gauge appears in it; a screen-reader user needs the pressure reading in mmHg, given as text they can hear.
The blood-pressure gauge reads 4 mmHg
